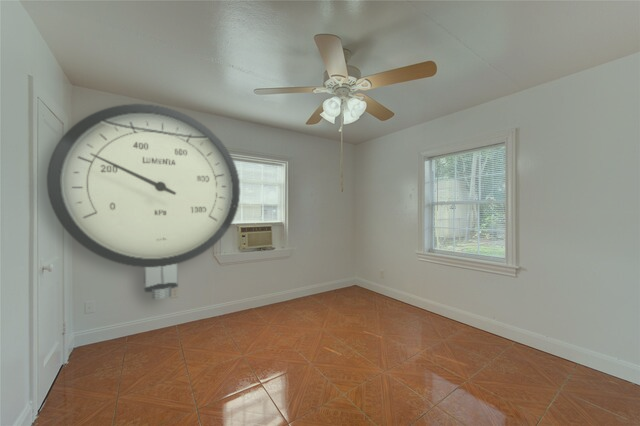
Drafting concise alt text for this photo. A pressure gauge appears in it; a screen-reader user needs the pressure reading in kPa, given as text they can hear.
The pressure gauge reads 225 kPa
